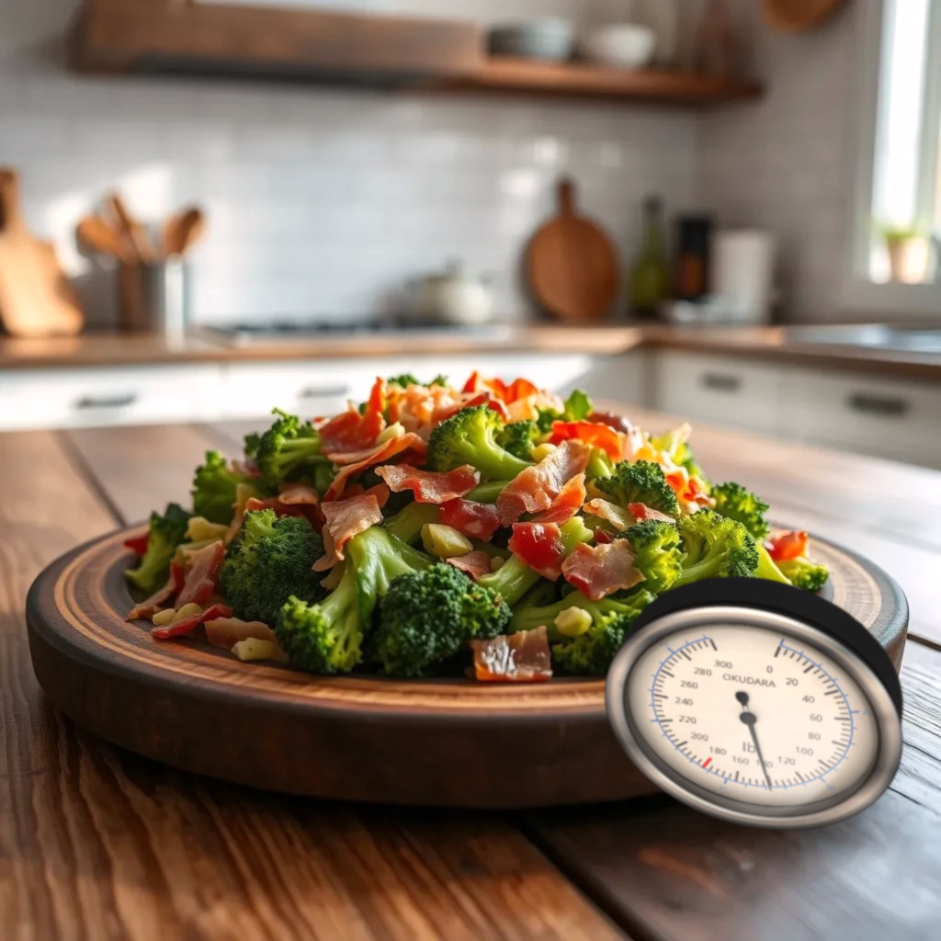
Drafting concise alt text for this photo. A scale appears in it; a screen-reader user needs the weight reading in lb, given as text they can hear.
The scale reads 140 lb
